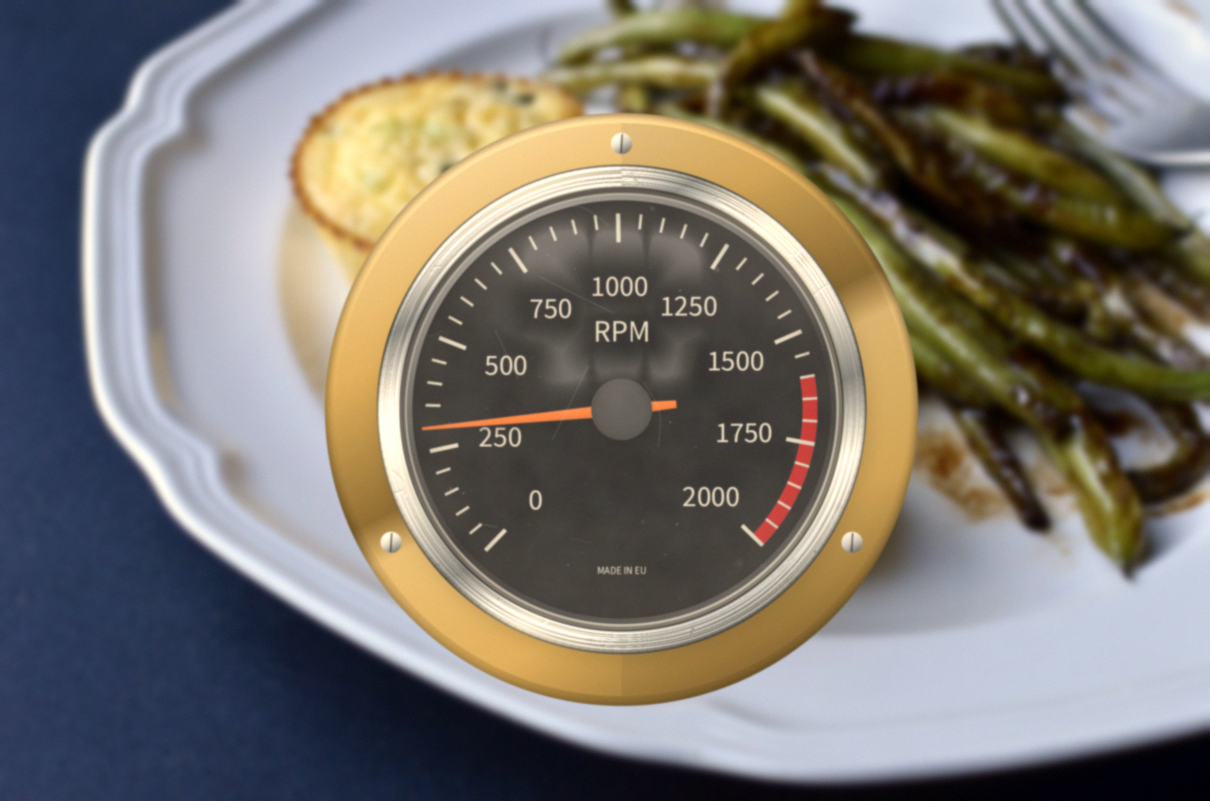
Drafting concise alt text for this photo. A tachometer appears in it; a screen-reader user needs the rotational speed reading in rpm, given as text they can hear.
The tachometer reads 300 rpm
